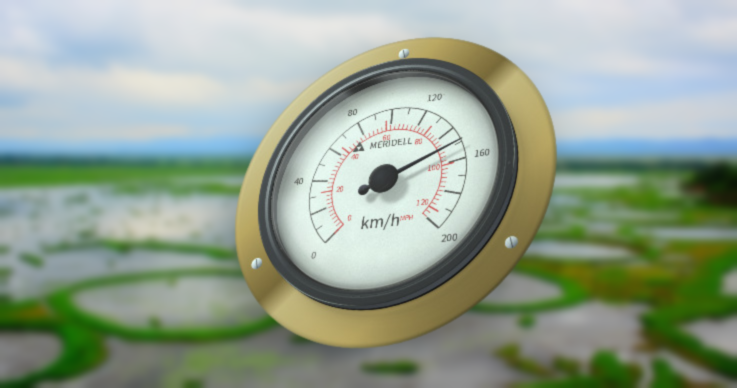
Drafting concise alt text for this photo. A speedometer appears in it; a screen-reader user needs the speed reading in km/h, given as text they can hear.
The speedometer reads 150 km/h
